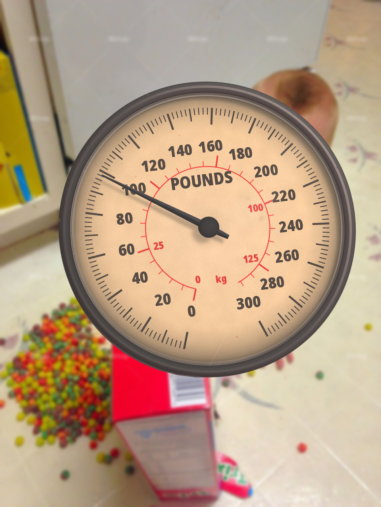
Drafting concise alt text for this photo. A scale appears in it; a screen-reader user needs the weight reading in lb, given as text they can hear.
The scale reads 98 lb
